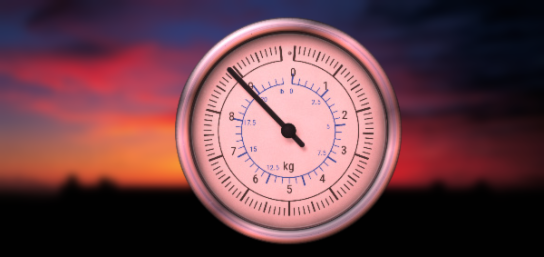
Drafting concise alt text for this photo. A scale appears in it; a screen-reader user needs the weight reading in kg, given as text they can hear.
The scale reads 8.9 kg
